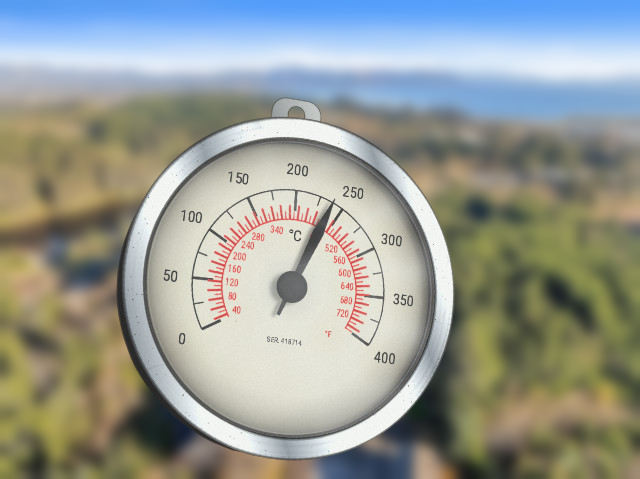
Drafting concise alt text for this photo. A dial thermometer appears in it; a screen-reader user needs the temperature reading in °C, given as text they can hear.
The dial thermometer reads 237.5 °C
